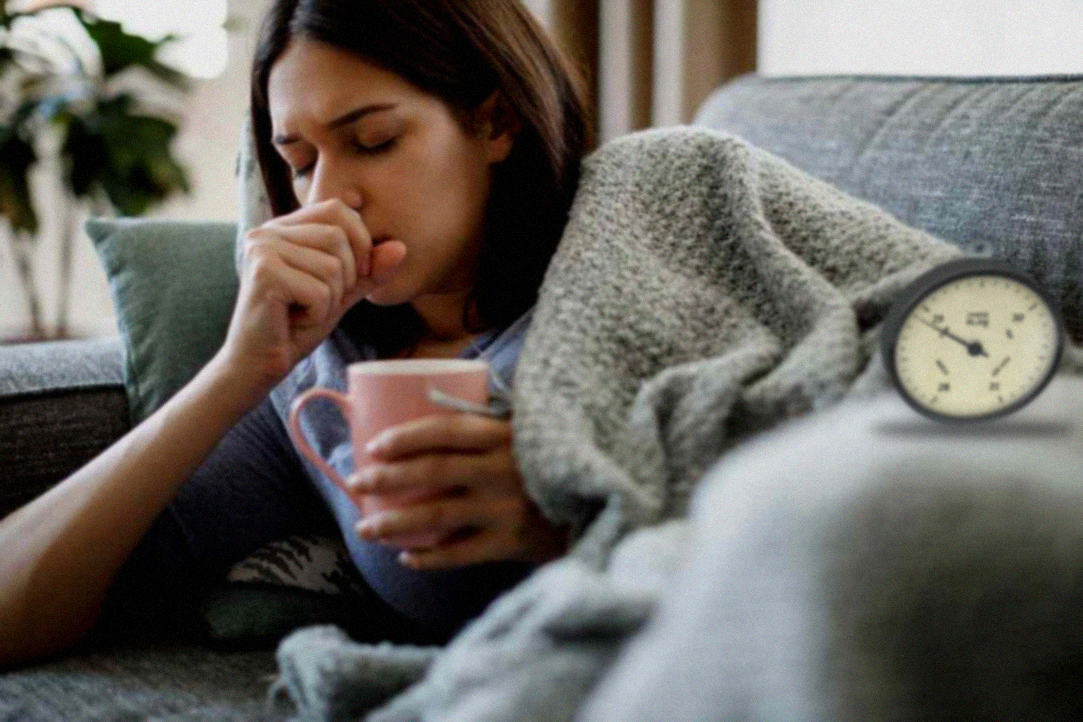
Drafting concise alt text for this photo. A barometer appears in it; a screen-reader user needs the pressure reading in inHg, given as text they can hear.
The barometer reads 28.9 inHg
